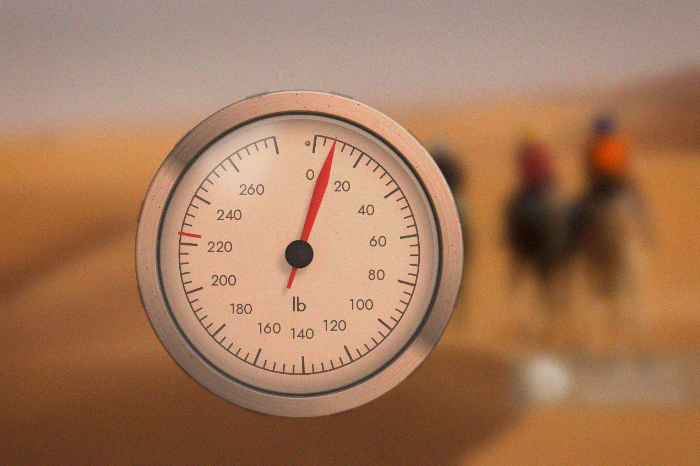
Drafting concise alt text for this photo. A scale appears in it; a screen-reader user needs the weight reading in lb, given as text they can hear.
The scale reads 8 lb
